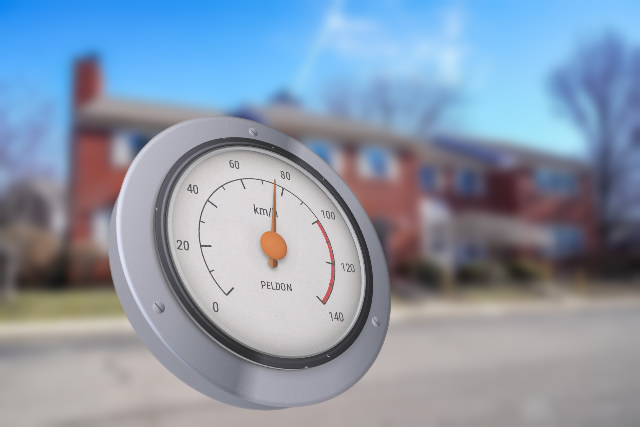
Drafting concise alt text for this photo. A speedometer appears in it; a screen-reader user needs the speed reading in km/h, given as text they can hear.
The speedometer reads 75 km/h
